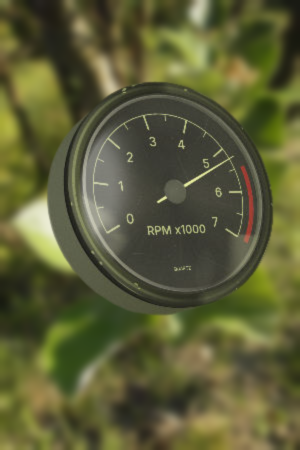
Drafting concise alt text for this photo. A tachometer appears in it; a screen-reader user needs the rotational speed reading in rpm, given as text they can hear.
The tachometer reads 5250 rpm
